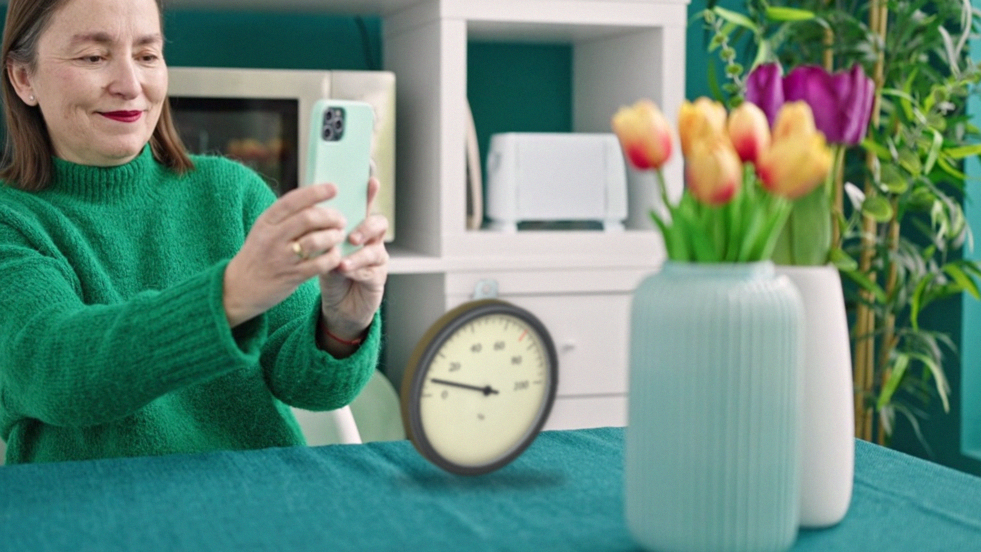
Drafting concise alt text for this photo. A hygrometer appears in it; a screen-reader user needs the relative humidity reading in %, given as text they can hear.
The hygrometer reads 8 %
